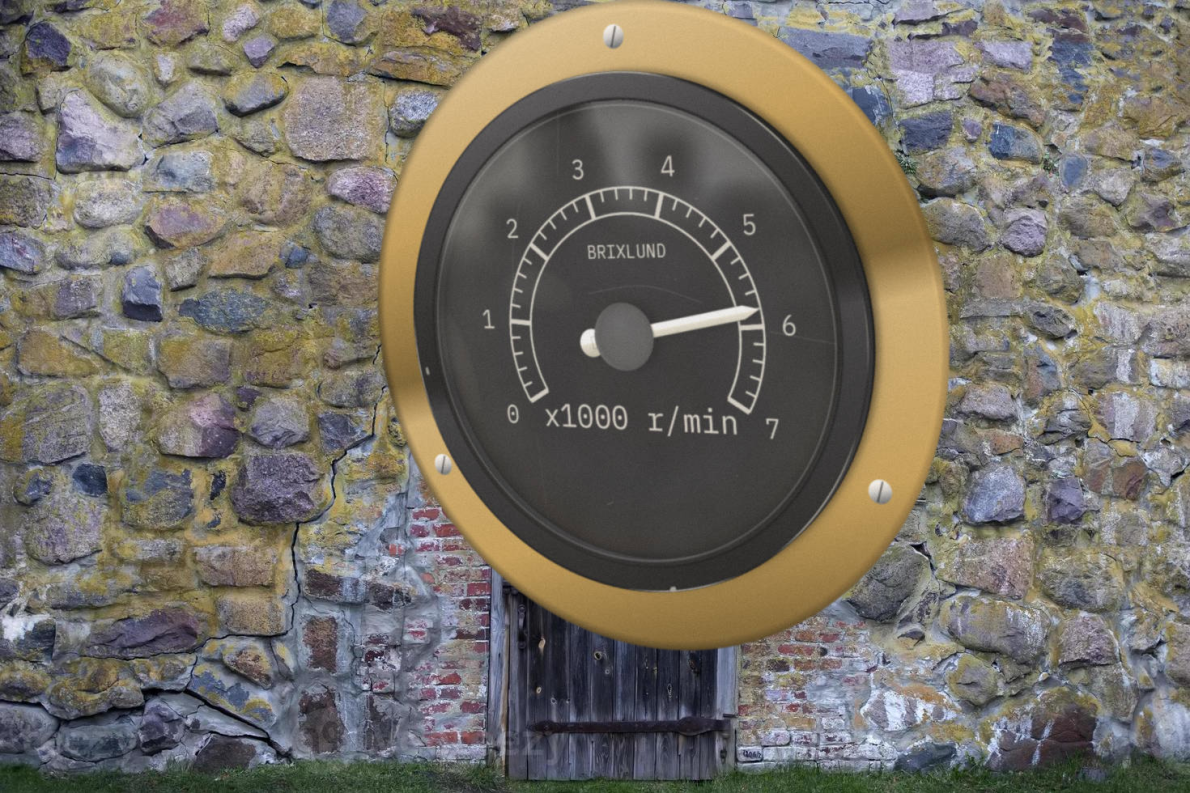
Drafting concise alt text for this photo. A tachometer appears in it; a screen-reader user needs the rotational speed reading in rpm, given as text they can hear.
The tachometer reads 5800 rpm
